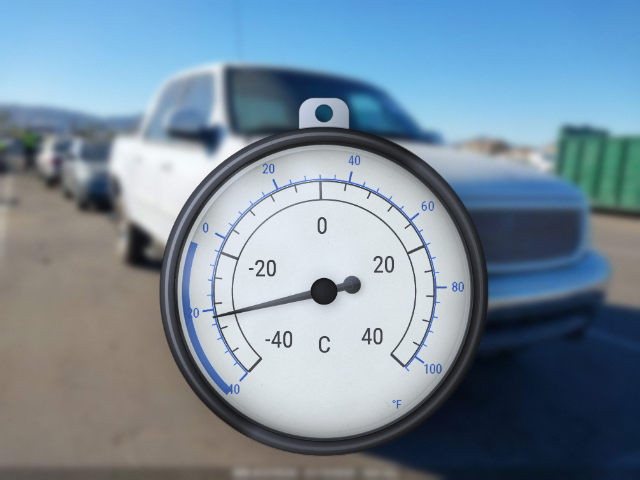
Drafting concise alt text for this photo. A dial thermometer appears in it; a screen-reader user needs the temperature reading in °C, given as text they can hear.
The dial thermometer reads -30 °C
